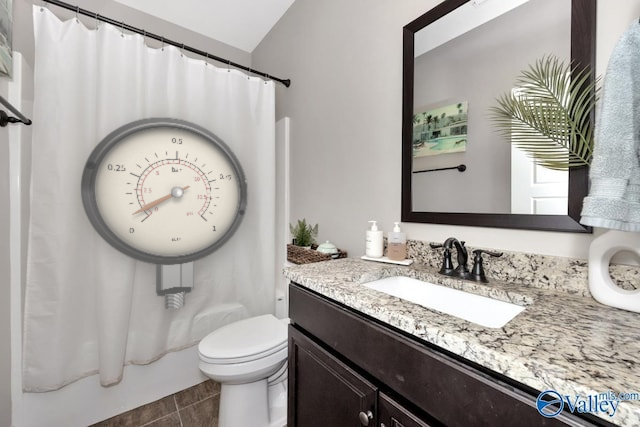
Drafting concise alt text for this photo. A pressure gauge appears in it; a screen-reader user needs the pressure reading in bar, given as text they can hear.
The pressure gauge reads 0.05 bar
